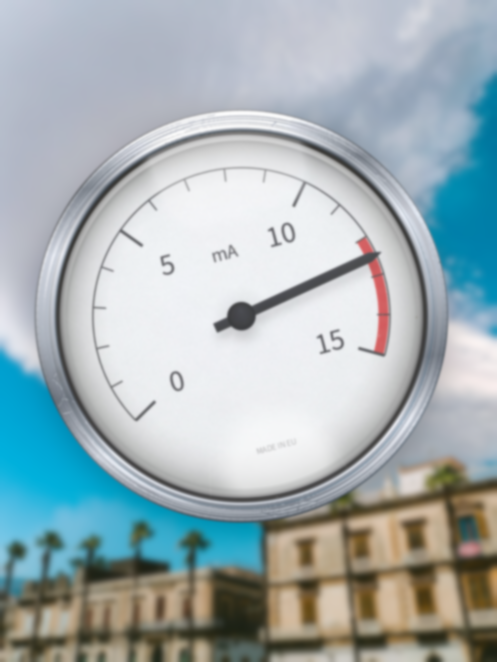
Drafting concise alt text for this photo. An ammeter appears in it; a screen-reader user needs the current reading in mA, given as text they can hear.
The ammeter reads 12.5 mA
